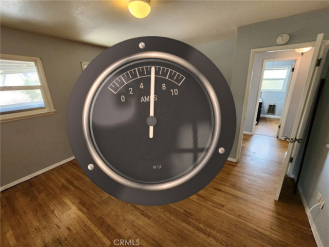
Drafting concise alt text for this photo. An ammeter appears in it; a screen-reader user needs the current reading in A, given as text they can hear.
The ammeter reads 6 A
